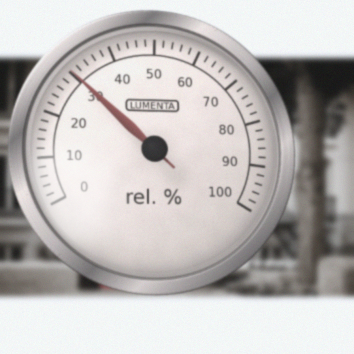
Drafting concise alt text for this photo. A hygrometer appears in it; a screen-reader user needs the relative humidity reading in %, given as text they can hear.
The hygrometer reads 30 %
